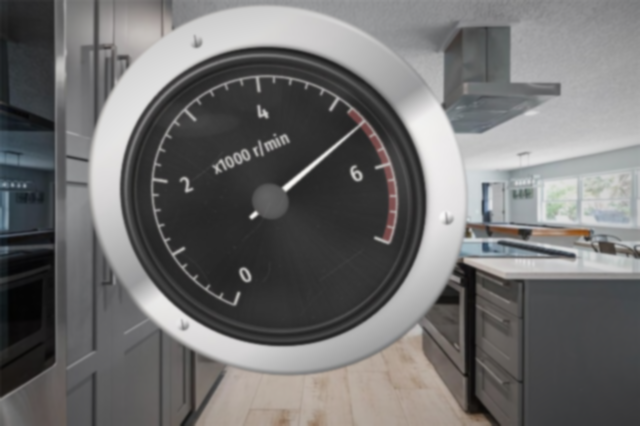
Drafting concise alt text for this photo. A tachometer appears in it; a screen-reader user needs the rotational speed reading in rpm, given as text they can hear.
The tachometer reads 5400 rpm
